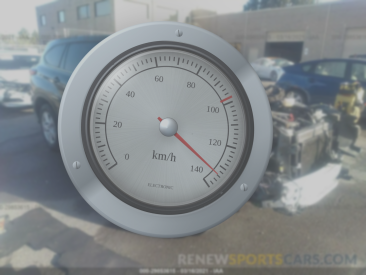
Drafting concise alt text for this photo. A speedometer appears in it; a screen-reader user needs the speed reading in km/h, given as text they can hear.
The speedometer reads 134 km/h
